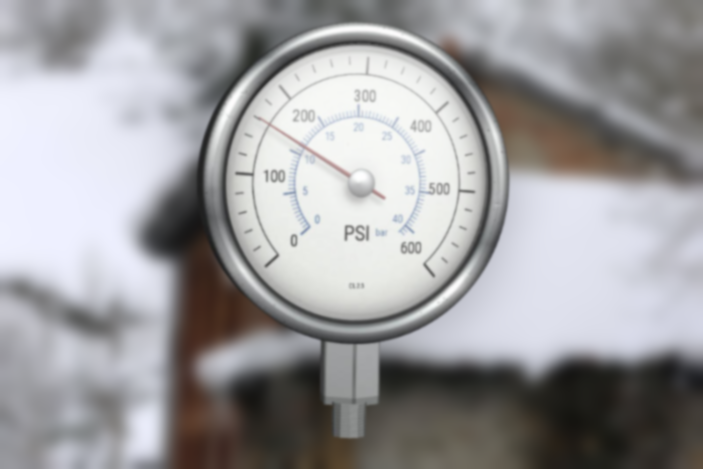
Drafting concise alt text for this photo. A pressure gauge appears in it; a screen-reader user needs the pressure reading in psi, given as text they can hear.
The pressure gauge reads 160 psi
